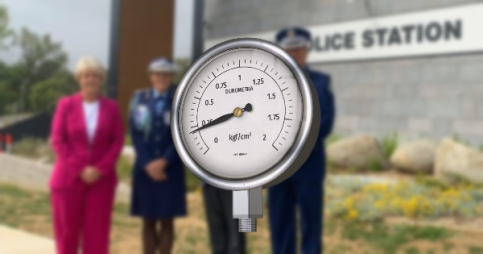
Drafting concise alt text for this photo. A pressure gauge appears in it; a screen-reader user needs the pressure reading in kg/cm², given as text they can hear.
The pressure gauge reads 0.2 kg/cm²
